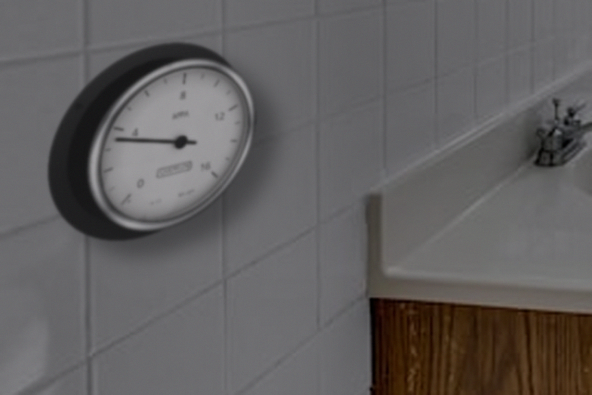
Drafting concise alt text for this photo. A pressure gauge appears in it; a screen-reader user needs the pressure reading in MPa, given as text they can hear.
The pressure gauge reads 3.5 MPa
